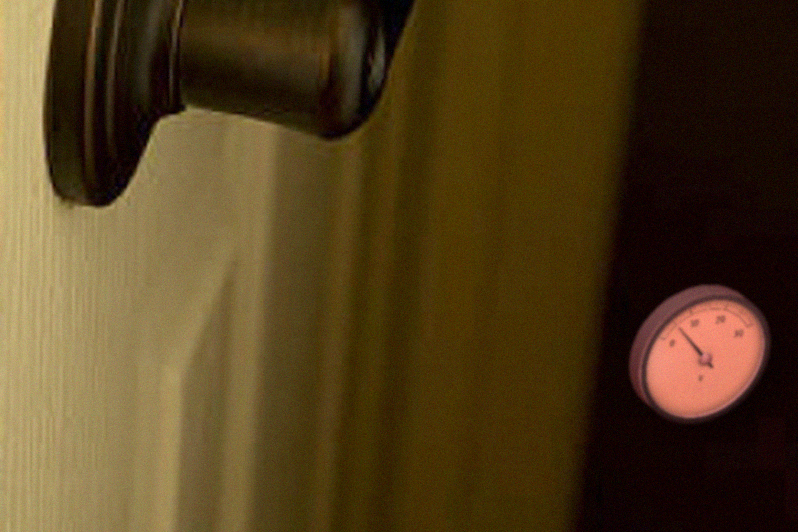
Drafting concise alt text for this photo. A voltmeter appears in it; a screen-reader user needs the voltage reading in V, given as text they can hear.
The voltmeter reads 5 V
